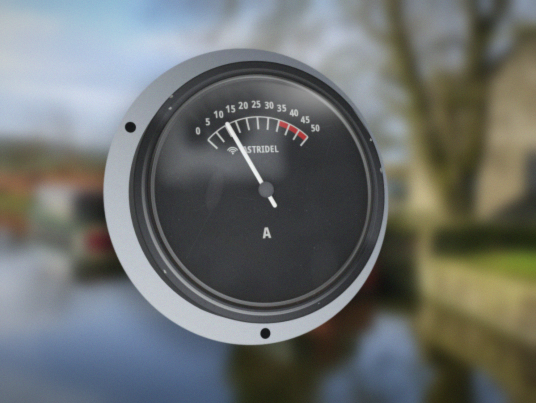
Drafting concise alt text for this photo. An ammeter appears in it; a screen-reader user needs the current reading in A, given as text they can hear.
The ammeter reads 10 A
